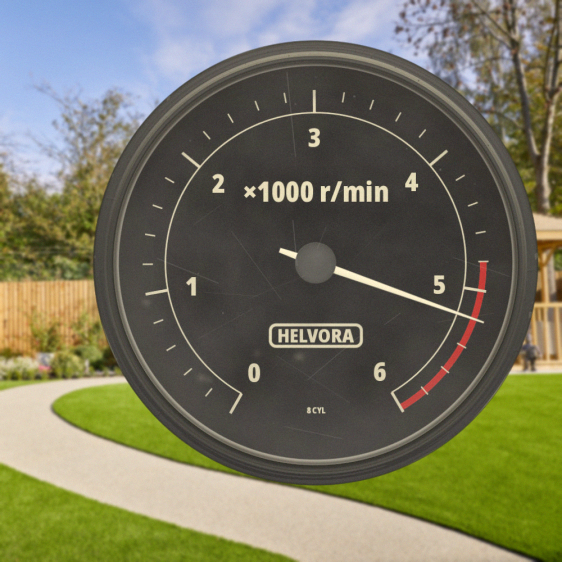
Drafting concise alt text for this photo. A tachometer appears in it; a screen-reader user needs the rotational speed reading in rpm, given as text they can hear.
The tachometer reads 5200 rpm
